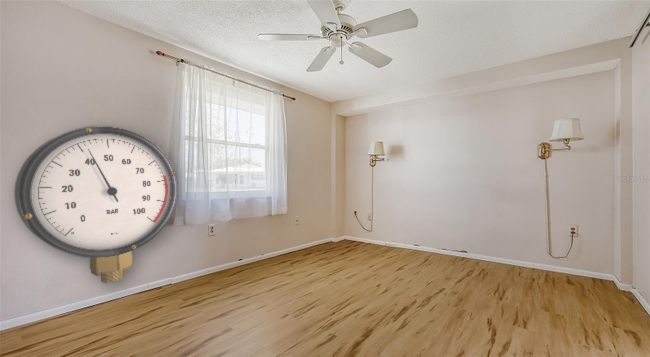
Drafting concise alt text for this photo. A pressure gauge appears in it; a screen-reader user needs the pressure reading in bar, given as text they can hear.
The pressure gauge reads 42 bar
